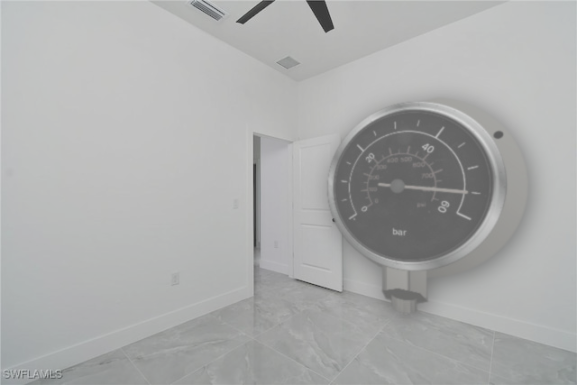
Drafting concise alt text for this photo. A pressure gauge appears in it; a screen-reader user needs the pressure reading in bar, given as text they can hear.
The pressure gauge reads 55 bar
